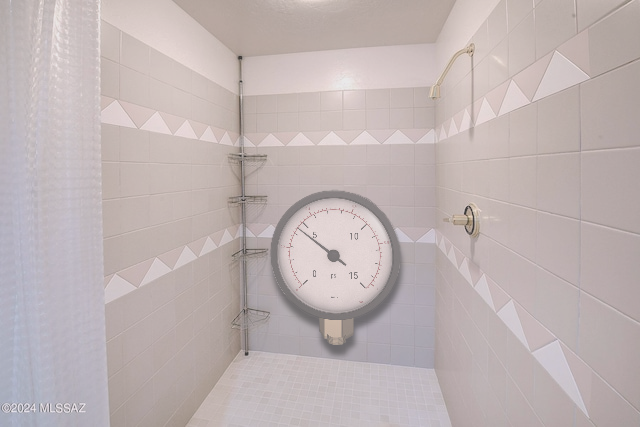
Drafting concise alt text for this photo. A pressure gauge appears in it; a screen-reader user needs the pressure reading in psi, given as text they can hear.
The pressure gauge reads 4.5 psi
